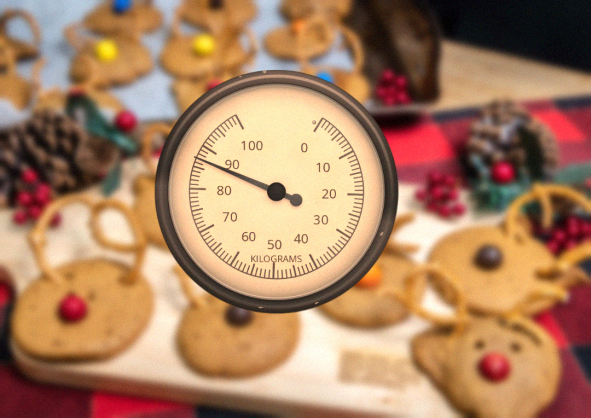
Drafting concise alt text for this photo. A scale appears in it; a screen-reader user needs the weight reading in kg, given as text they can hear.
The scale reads 87 kg
